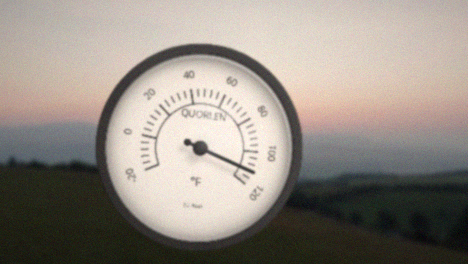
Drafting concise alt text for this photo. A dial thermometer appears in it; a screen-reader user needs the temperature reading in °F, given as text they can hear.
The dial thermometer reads 112 °F
